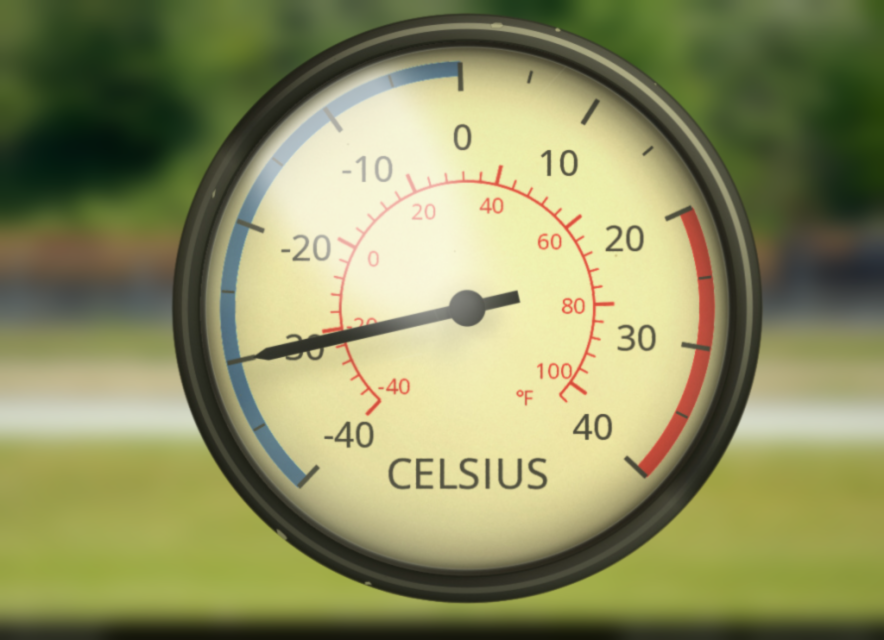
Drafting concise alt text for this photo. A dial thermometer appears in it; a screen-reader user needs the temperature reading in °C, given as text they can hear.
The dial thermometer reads -30 °C
